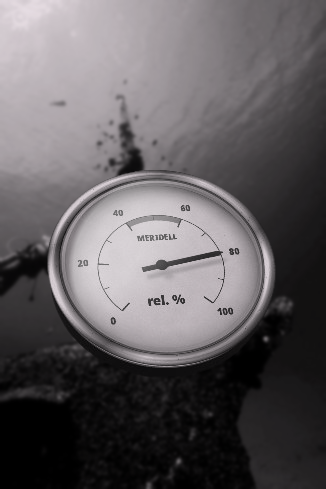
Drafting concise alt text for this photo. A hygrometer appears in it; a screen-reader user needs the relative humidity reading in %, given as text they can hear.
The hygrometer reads 80 %
